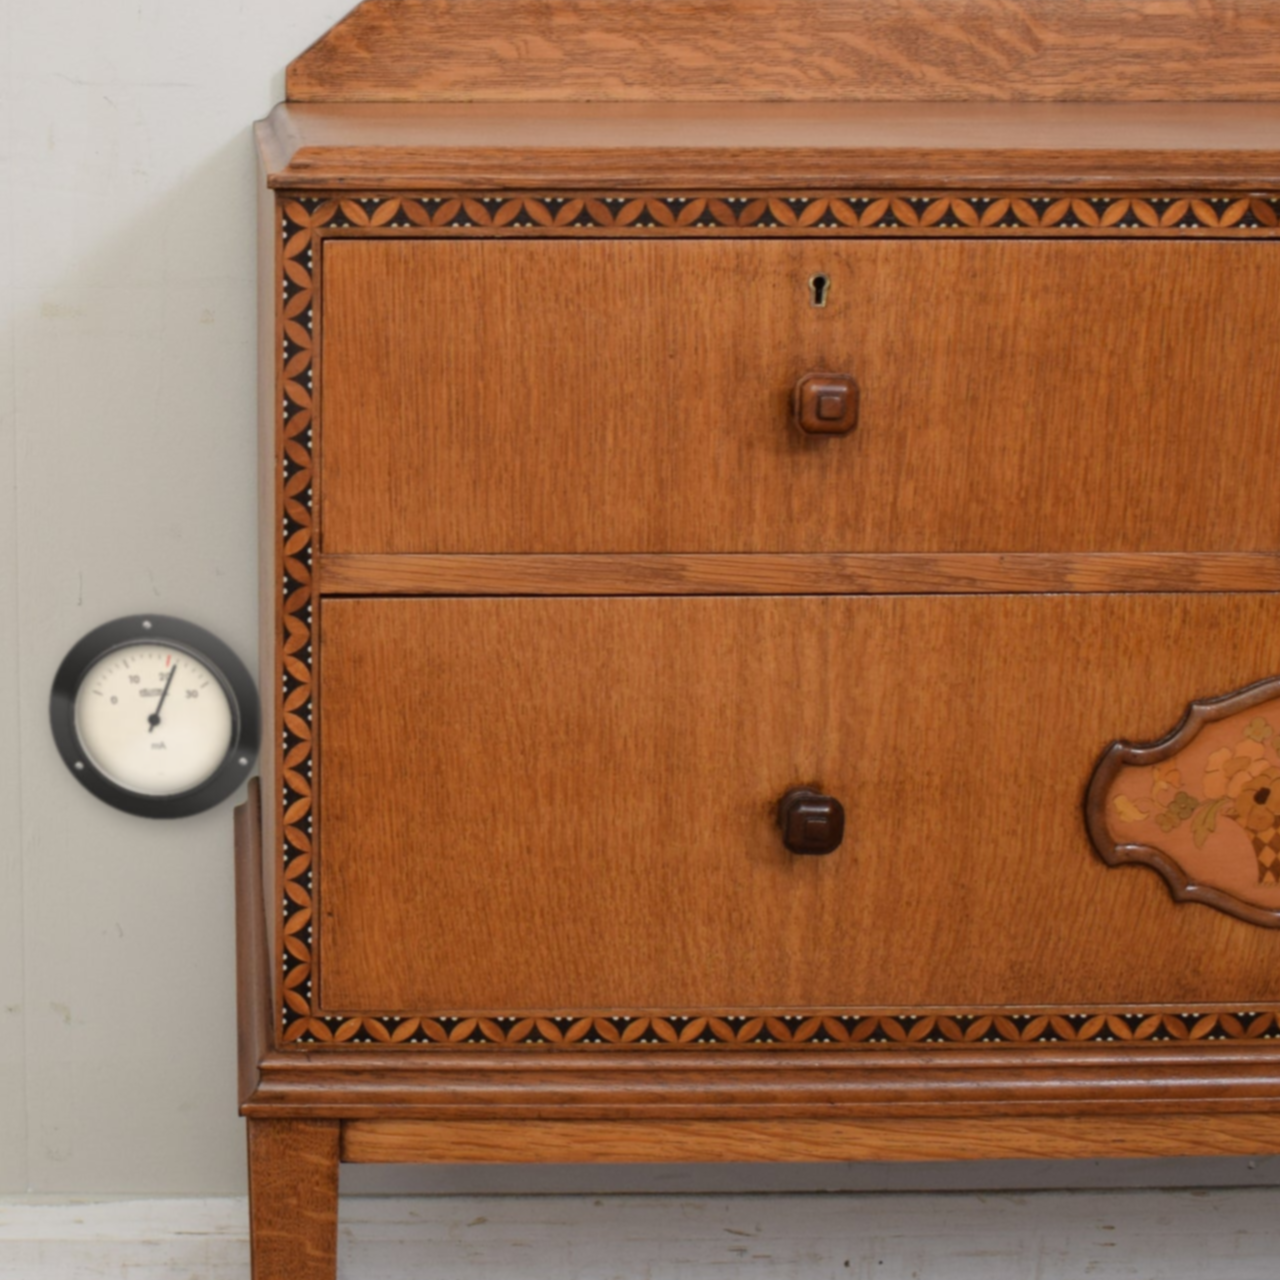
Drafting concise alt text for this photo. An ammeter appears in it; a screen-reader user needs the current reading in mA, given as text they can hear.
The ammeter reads 22 mA
